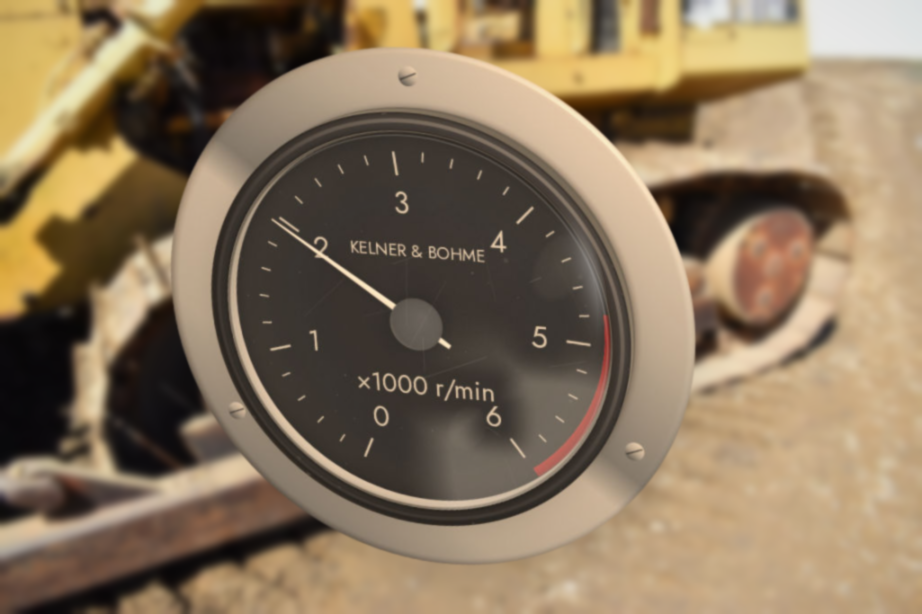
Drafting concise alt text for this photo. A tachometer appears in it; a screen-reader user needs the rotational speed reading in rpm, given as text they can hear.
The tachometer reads 2000 rpm
